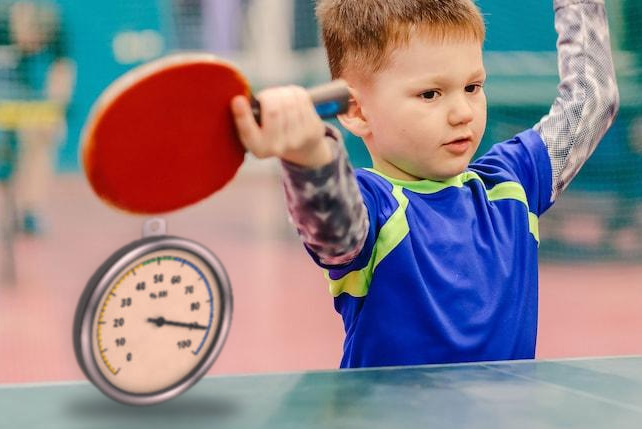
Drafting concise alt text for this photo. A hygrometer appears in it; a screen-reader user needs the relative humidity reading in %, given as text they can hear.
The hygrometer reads 90 %
